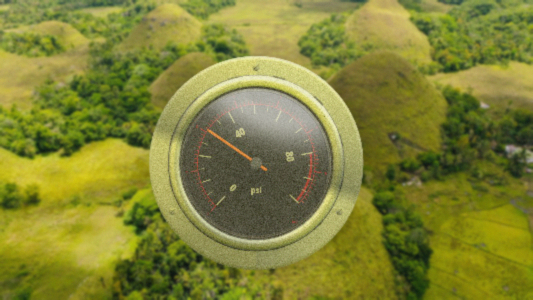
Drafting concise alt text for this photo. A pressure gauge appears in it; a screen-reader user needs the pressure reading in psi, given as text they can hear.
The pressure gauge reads 30 psi
